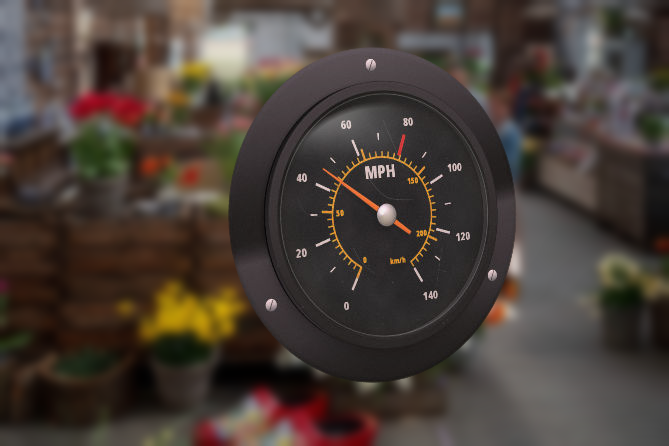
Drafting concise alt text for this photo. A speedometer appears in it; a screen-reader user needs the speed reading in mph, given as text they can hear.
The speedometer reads 45 mph
